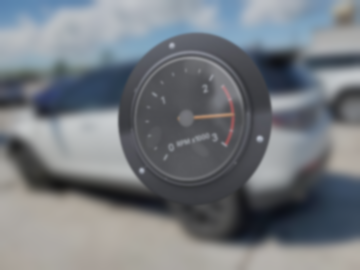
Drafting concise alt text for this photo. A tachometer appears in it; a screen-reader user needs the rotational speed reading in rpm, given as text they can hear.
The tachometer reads 2600 rpm
